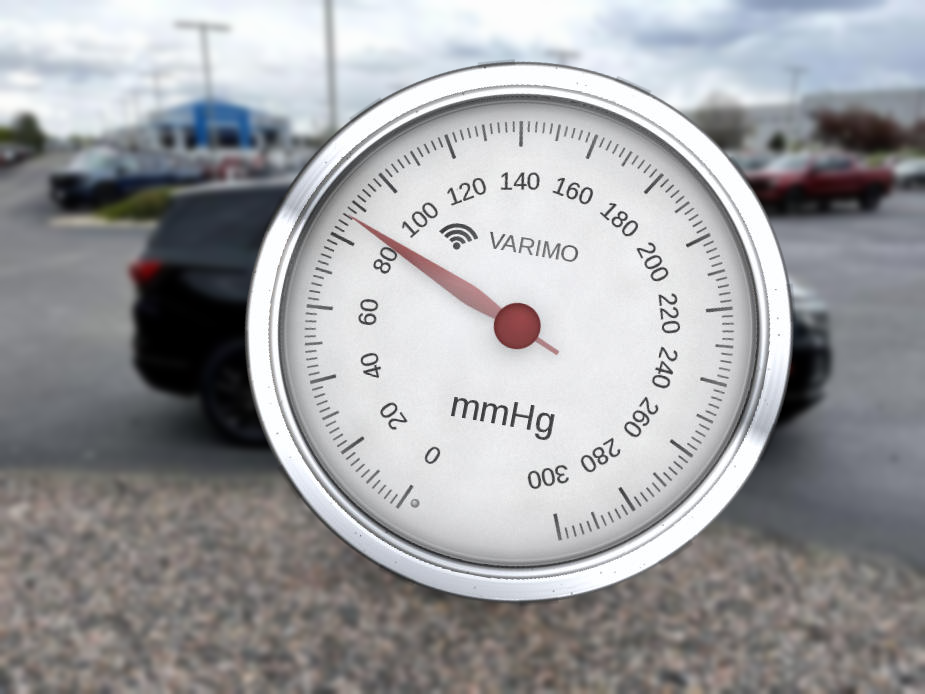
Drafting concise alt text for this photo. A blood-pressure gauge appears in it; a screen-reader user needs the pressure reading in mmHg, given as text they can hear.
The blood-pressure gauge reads 86 mmHg
